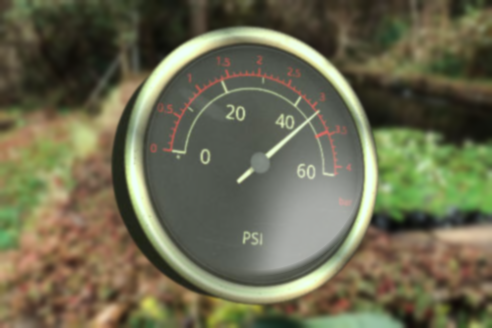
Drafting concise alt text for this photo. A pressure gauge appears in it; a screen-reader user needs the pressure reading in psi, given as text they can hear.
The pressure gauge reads 45 psi
